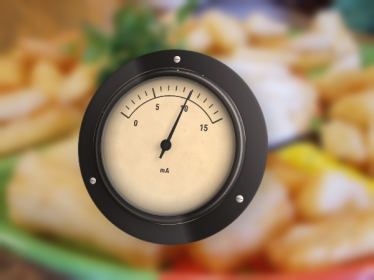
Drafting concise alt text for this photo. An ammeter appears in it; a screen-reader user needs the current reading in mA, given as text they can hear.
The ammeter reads 10 mA
